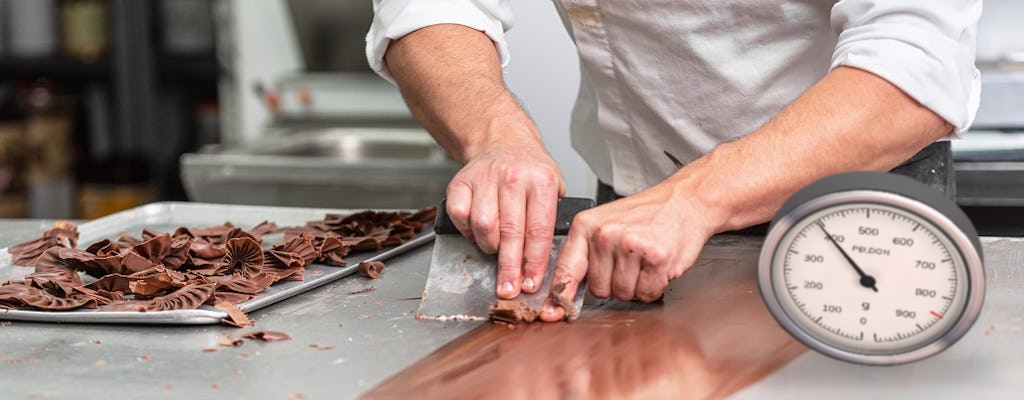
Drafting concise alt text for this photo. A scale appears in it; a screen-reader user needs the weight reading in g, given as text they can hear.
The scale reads 400 g
